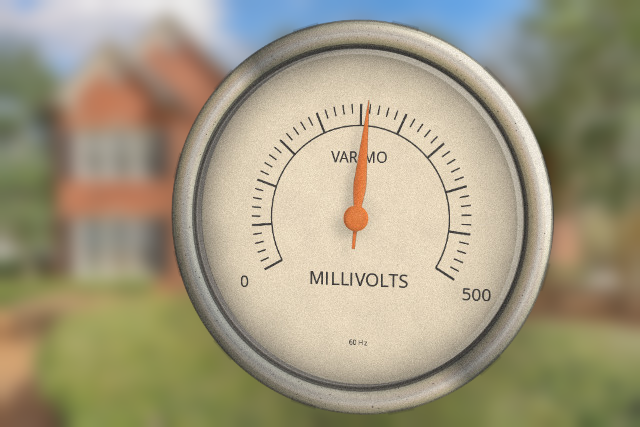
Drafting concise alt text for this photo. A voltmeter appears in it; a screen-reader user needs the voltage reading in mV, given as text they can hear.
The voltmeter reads 260 mV
